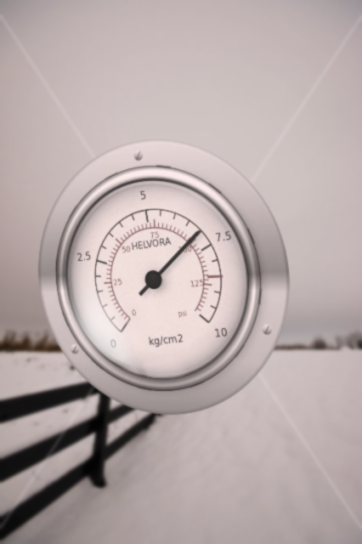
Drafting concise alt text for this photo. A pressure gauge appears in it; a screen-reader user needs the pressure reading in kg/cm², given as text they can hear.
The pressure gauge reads 7 kg/cm²
